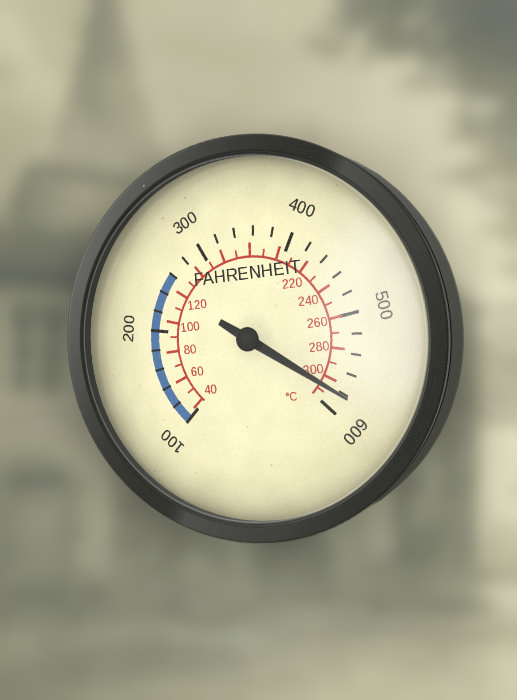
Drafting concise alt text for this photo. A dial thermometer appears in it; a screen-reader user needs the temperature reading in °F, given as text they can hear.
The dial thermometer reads 580 °F
